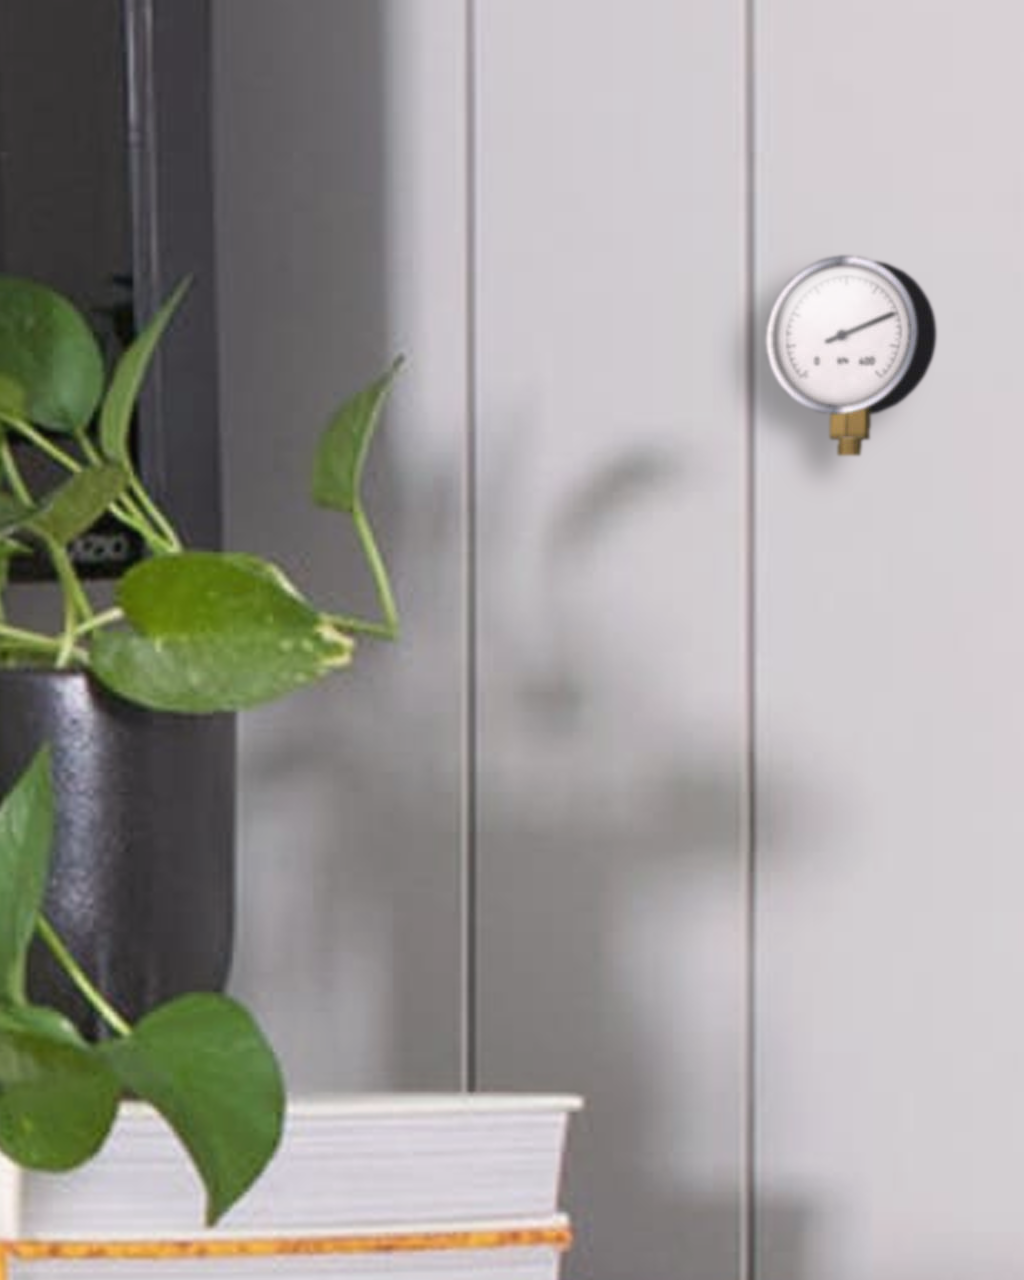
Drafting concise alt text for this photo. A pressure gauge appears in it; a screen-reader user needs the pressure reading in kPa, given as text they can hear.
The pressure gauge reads 300 kPa
